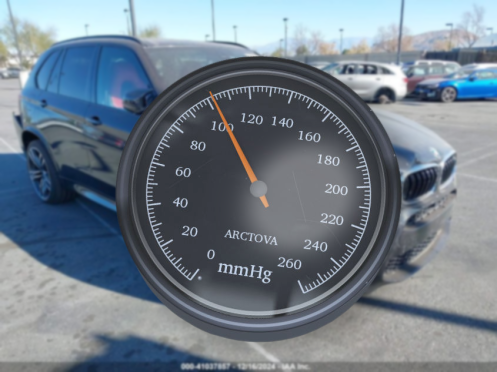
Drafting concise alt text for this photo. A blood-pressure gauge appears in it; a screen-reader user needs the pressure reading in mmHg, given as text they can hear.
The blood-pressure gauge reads 102 mmHg
